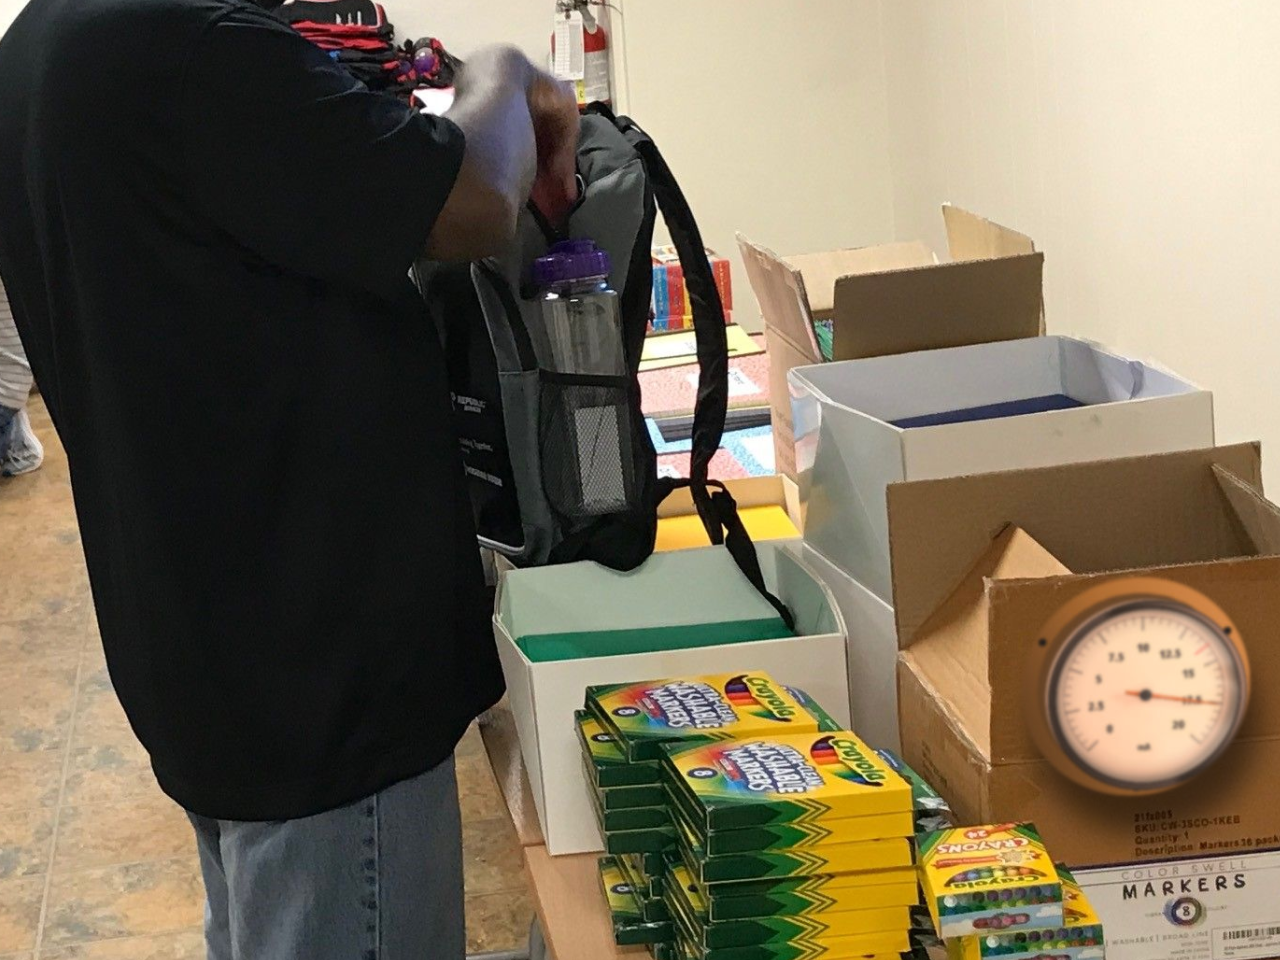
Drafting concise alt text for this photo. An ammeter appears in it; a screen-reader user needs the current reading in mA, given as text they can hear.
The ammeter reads 17.5 mA
